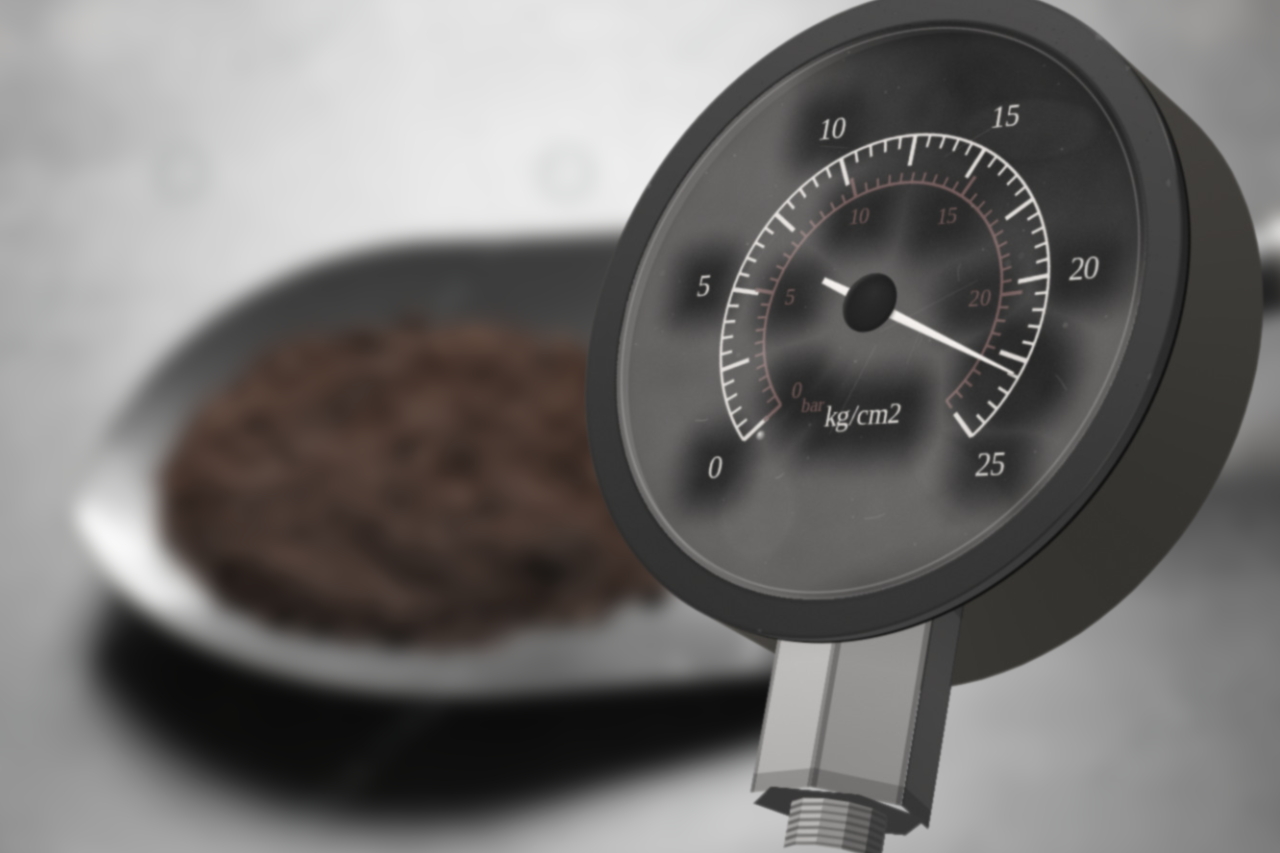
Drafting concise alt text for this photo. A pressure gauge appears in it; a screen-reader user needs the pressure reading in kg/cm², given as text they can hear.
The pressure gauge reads 23 kg/cm²
